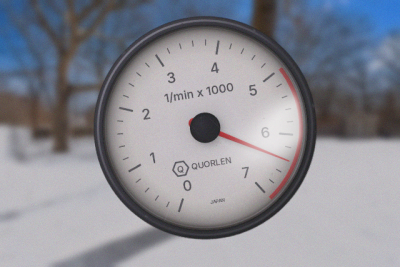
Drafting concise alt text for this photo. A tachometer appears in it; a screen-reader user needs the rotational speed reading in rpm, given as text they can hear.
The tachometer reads 6400 rpm
